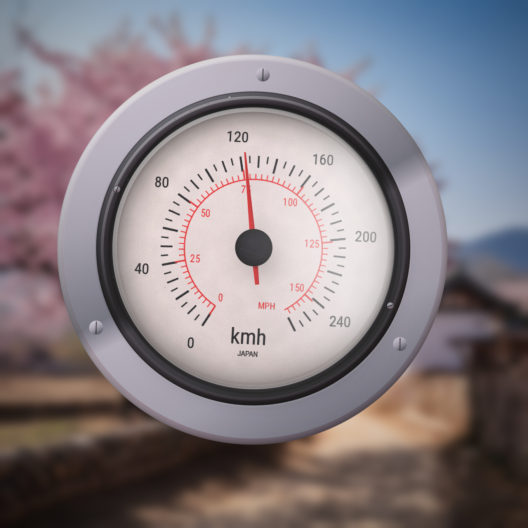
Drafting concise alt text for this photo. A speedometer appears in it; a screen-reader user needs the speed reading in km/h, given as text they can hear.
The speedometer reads 122.5 km/h
